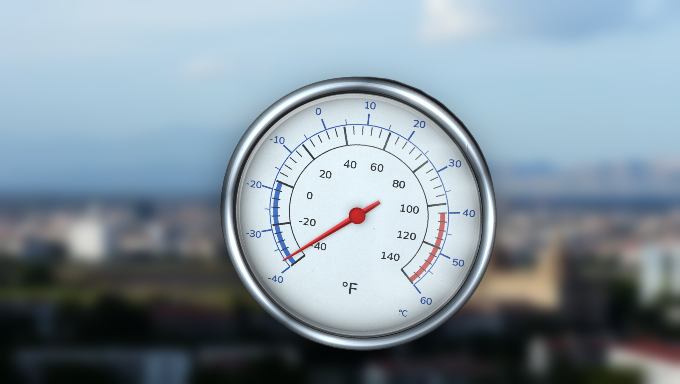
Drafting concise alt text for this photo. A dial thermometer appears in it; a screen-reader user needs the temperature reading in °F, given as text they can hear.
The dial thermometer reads -36 °F
